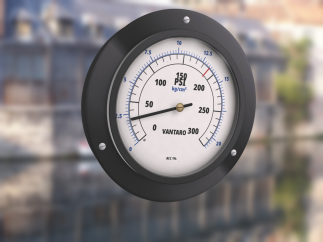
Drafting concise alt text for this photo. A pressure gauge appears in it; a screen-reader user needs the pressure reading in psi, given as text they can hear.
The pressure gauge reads 30 psi
